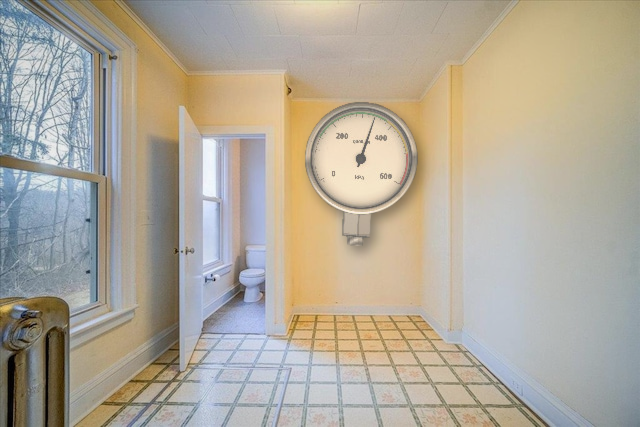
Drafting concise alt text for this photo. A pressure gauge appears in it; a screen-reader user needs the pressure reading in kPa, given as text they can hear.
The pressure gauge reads 340 kPa
